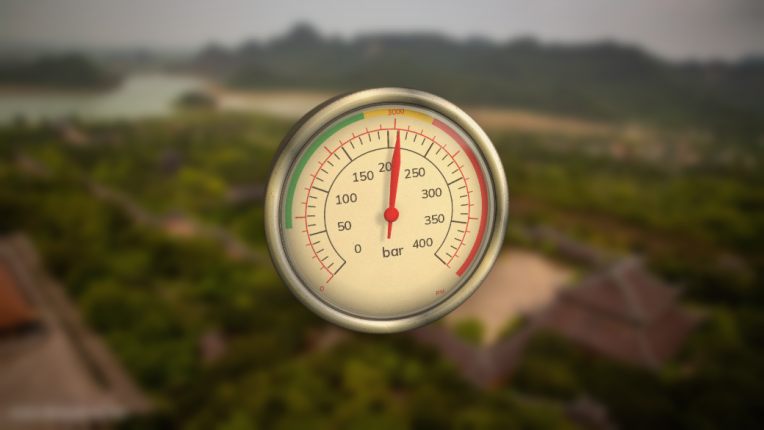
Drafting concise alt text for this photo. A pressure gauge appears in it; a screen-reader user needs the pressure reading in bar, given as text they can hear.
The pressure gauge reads 210 bar
